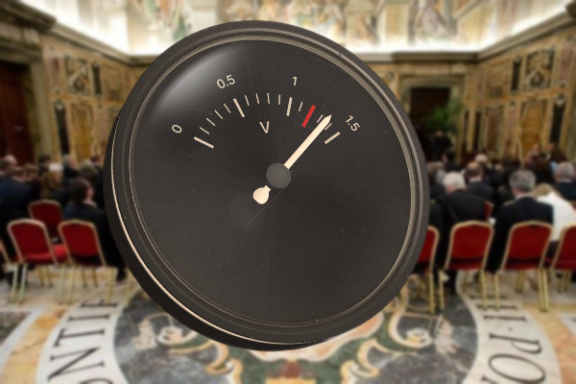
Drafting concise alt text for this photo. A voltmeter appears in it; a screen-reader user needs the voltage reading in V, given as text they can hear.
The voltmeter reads 1.35 V
